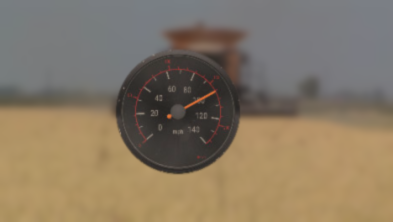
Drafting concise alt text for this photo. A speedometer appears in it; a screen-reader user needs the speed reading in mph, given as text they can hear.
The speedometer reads 100 mph
